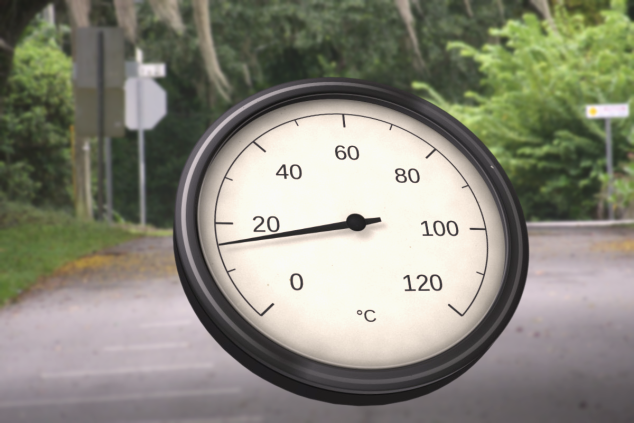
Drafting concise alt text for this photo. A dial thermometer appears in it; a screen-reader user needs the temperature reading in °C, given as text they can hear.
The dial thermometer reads 15 °C
